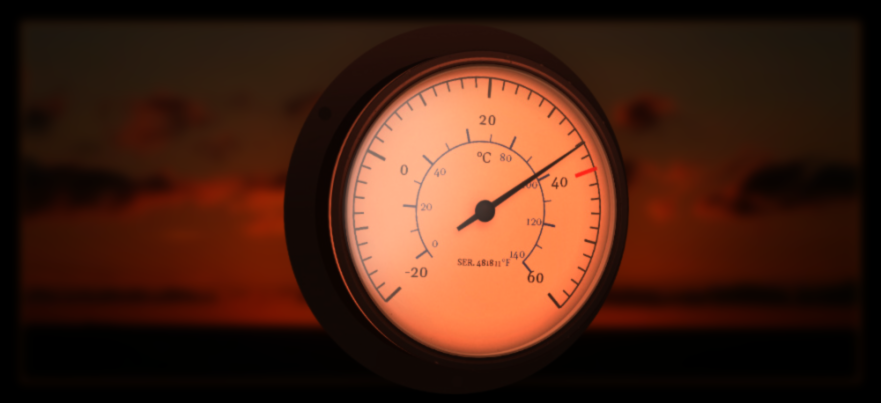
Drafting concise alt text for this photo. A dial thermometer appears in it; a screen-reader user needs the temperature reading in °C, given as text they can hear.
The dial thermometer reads 36 °C
